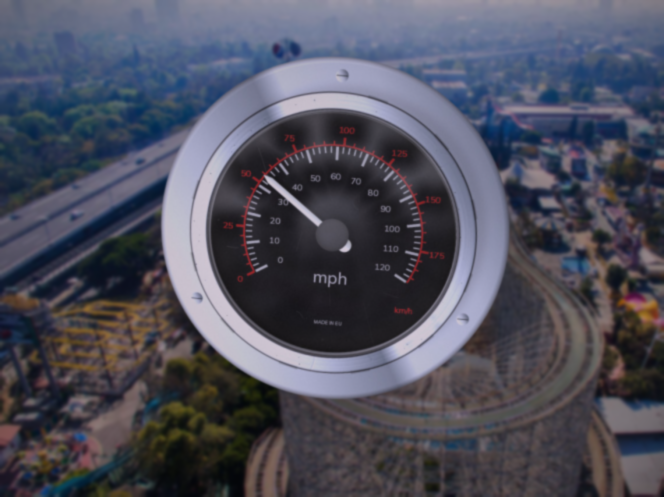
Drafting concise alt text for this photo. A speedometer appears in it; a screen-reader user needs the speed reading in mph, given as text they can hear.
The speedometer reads 34 mph
